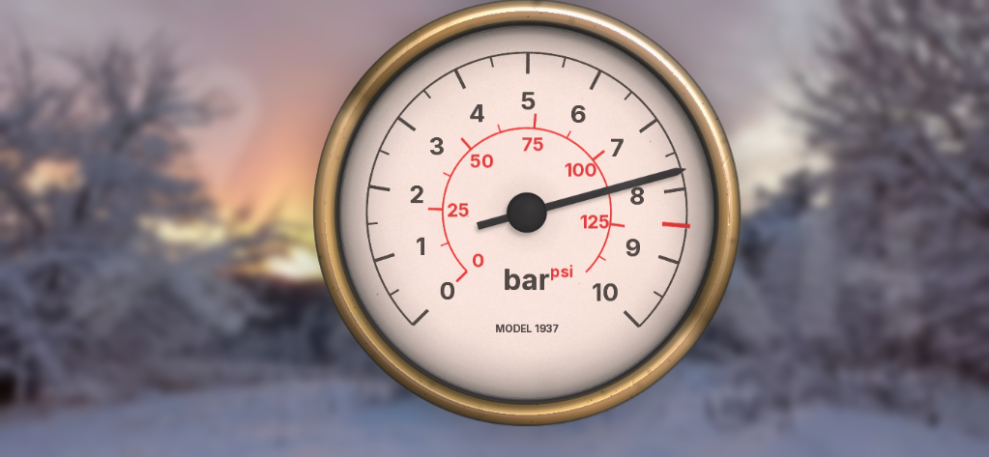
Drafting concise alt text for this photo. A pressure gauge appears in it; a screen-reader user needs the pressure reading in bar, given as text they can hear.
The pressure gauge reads 7.75 bar
